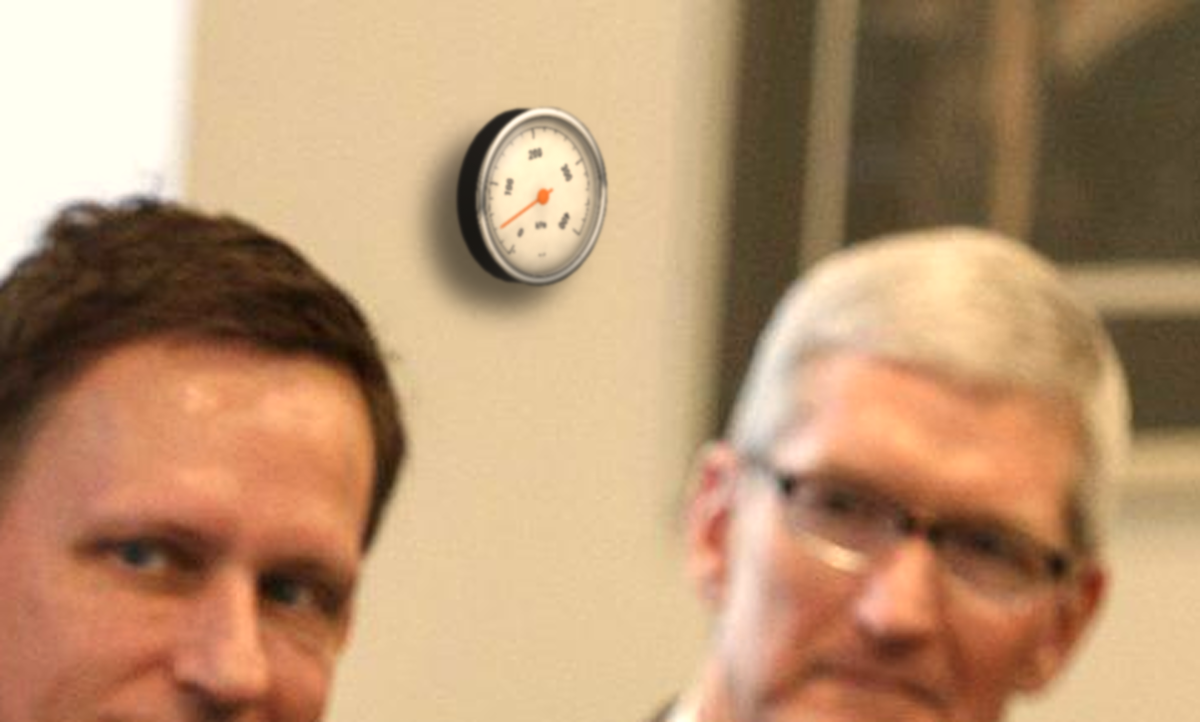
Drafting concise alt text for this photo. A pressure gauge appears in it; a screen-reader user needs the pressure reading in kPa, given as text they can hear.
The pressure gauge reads 40 kPa
